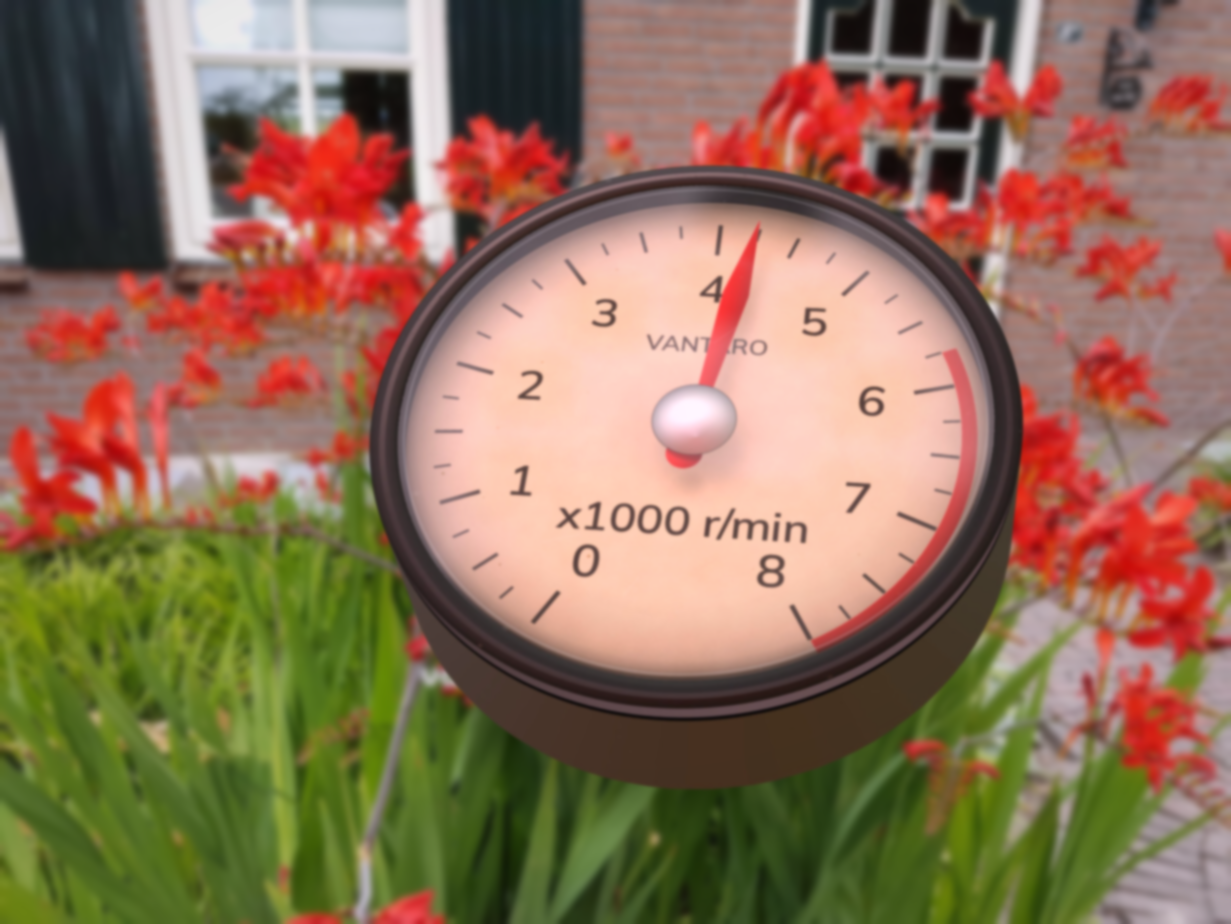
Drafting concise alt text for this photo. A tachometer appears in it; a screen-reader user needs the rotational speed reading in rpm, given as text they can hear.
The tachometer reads 4250 rpm
